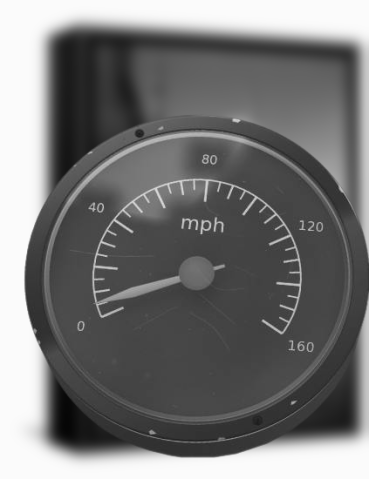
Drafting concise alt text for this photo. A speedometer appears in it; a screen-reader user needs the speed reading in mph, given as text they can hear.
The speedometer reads 5 mph
